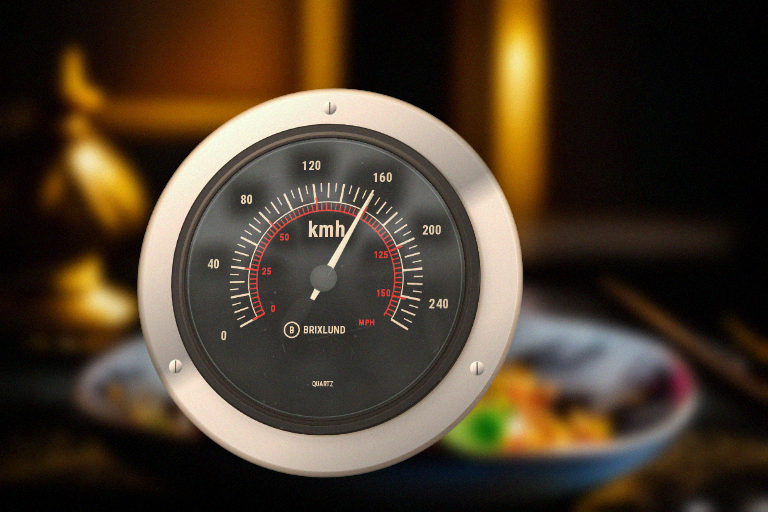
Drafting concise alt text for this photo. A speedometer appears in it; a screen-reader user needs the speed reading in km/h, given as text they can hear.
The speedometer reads 160 km/h
